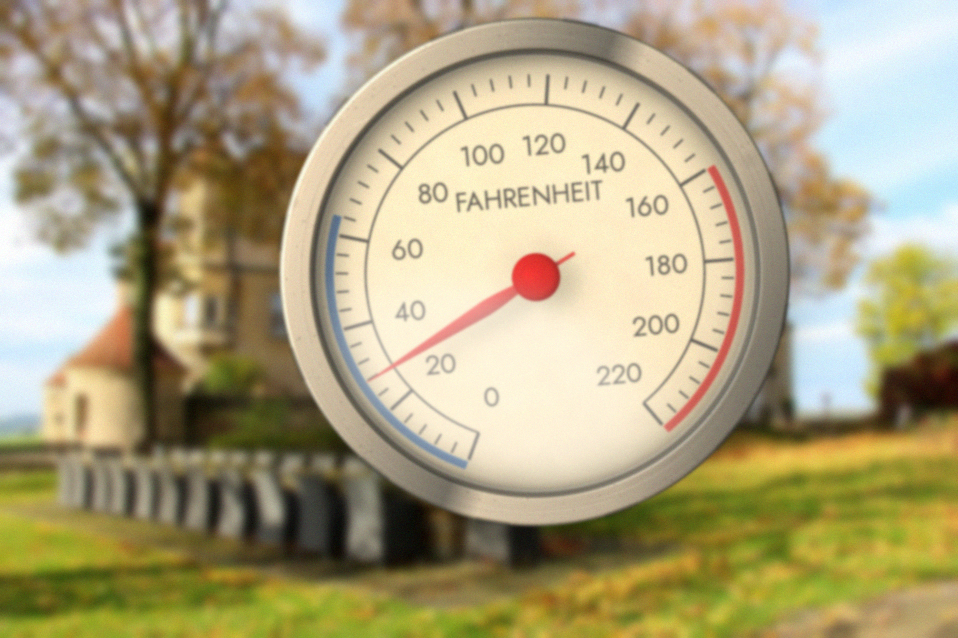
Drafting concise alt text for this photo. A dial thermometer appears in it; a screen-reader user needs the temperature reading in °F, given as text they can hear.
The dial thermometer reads 28 °F
